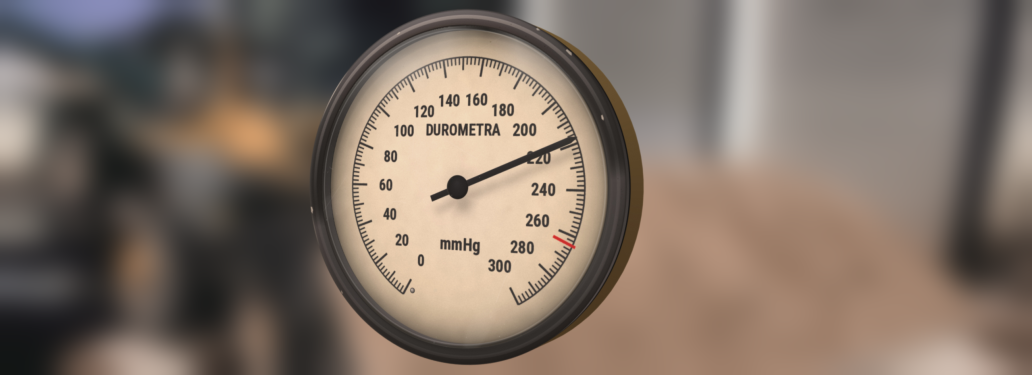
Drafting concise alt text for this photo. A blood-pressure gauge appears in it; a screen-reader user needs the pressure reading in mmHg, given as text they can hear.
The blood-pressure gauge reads 218 mmHg
